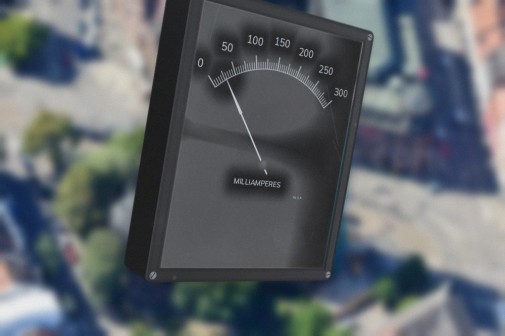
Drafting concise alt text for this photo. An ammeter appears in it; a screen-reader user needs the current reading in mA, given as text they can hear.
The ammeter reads 25 mA
